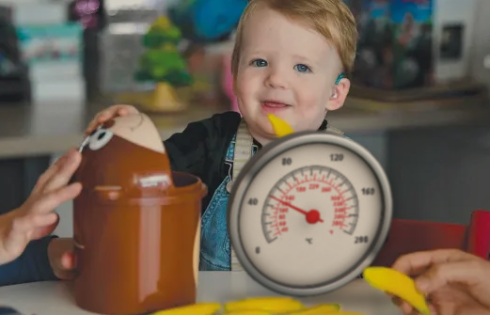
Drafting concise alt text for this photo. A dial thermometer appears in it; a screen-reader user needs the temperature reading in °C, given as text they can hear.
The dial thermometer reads 50 °C
